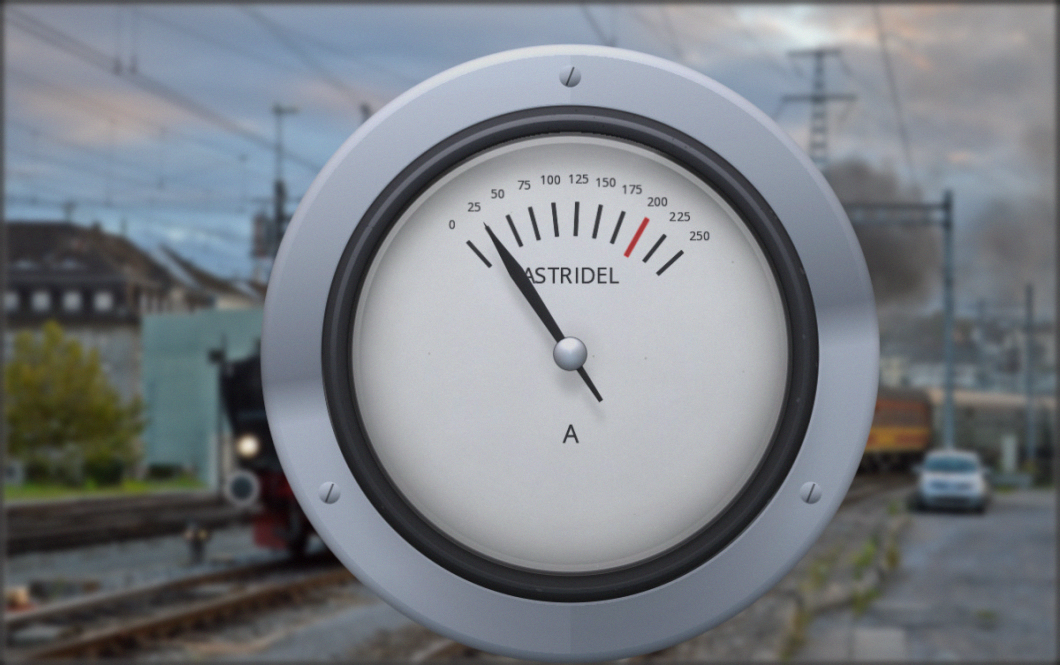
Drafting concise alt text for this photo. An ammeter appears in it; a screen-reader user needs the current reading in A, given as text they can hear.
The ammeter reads 25 A
